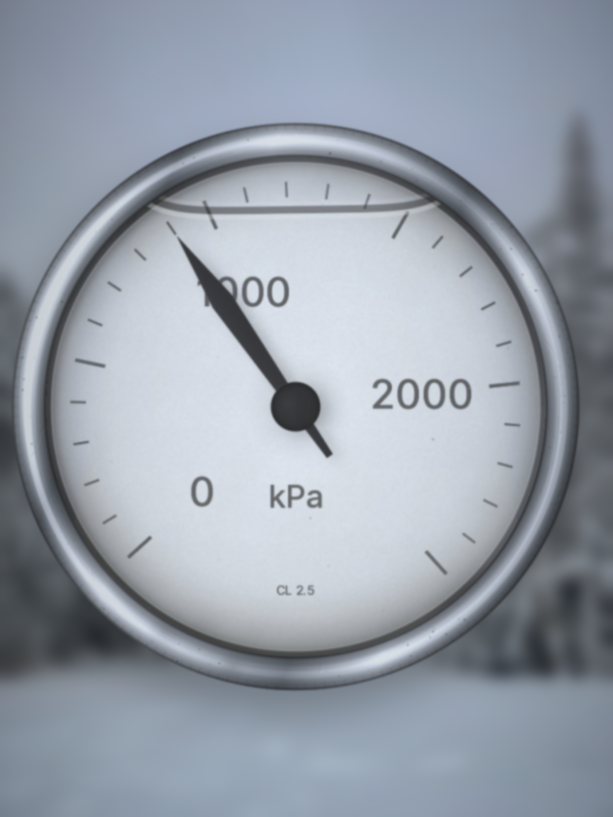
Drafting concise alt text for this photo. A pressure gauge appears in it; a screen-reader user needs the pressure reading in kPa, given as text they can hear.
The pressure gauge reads 900 kPa
